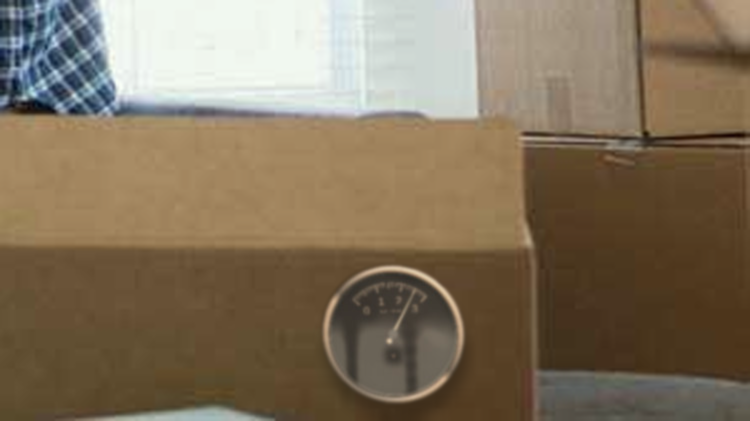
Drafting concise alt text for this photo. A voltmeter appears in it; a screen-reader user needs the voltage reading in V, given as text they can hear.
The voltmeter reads 2.5 V
